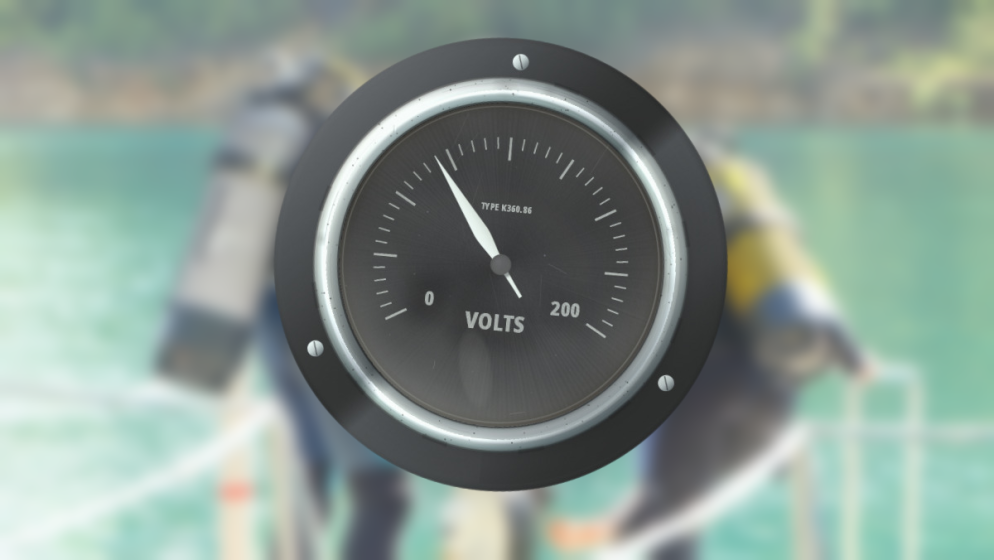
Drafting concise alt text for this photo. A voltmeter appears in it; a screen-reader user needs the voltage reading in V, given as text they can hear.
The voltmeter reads 70 V
